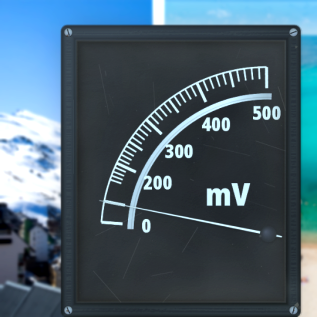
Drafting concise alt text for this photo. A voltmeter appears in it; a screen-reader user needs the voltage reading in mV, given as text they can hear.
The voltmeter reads 100 mV
